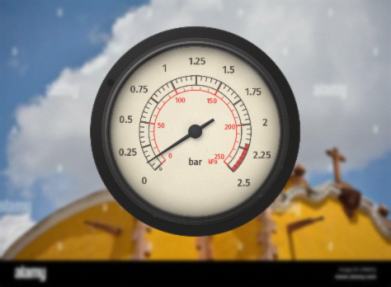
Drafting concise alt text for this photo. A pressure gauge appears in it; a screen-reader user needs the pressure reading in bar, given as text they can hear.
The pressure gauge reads 0.1 bar
